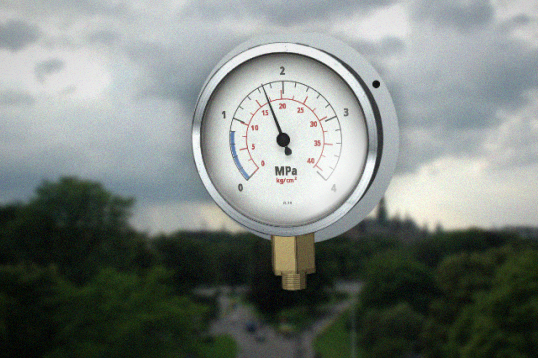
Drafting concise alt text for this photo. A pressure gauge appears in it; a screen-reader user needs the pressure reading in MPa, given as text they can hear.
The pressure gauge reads 1.7 MPa
